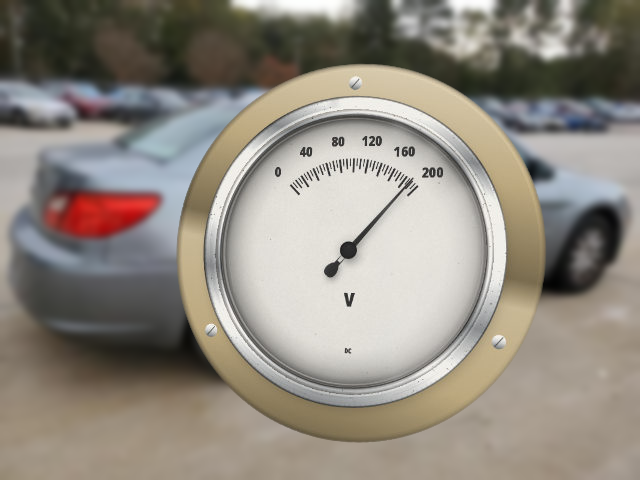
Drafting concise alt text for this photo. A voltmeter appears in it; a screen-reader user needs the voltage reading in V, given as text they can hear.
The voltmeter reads 190 V
